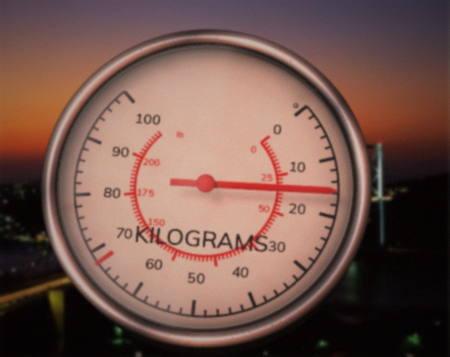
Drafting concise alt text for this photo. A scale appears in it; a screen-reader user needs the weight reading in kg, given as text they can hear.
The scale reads 16 kg
